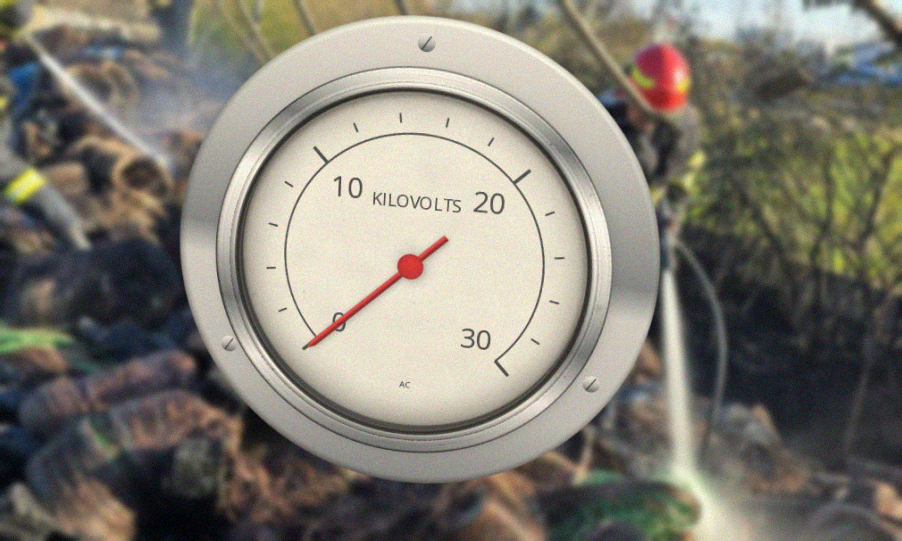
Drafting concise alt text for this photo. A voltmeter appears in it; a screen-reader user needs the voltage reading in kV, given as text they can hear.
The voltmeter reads 0 kV
